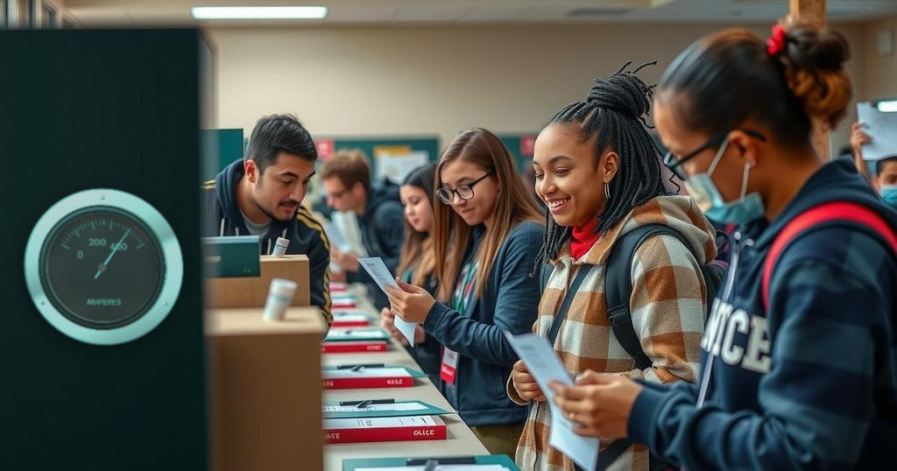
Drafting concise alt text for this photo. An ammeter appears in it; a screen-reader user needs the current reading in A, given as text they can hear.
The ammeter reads 400 A
